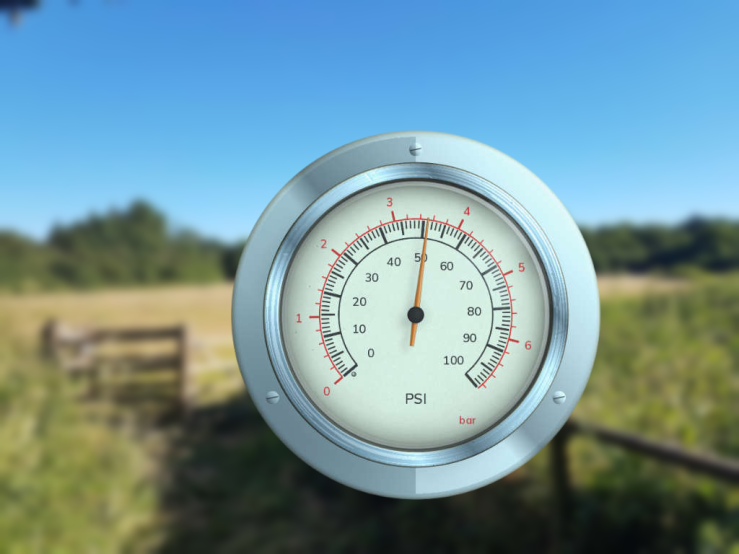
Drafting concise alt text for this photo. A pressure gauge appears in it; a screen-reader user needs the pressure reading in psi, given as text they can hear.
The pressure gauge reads 51 psi
